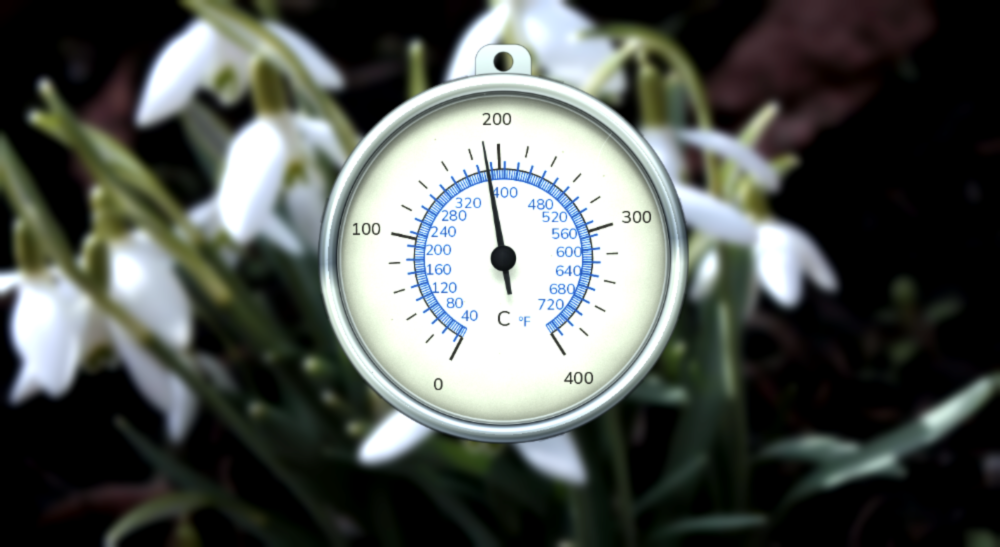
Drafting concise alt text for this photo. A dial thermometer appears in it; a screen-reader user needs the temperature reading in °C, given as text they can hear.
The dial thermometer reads 190 °C
